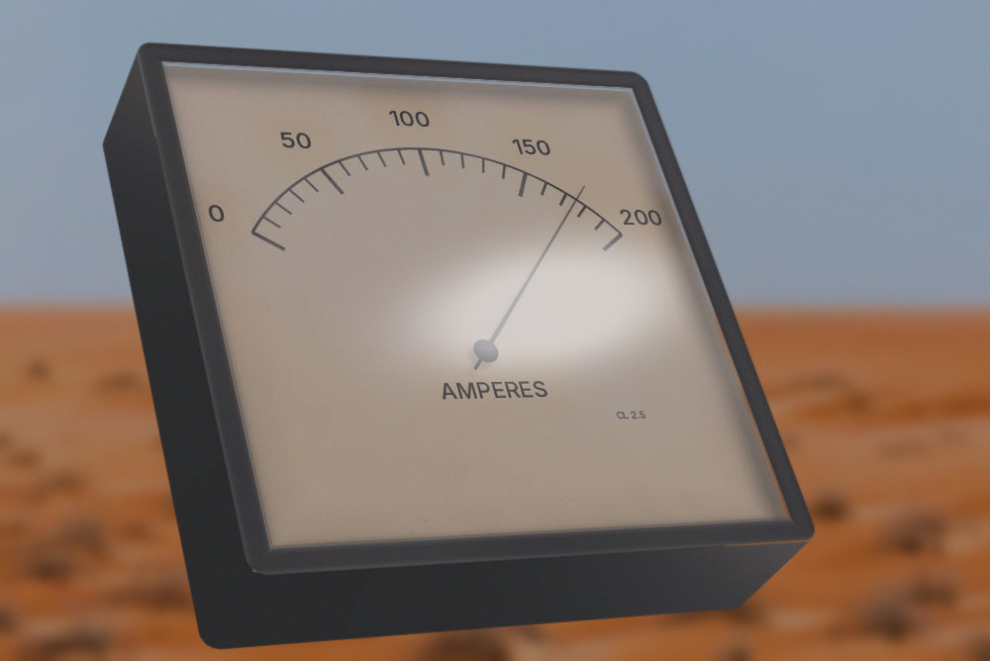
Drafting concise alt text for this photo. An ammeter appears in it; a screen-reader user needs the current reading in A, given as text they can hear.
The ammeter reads 175 A
